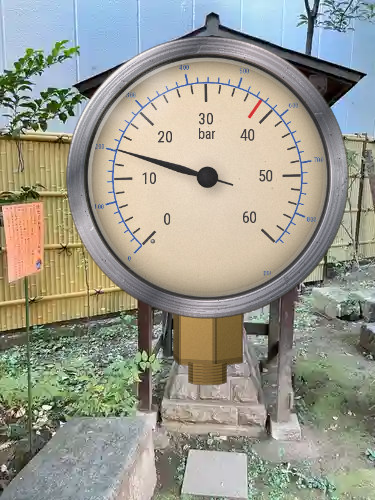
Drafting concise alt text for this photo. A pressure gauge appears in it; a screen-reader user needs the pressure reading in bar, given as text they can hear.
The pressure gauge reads 14 bar
